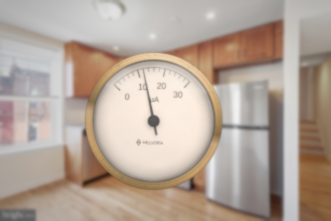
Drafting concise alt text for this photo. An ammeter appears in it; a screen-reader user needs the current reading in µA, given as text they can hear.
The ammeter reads 12 µA
